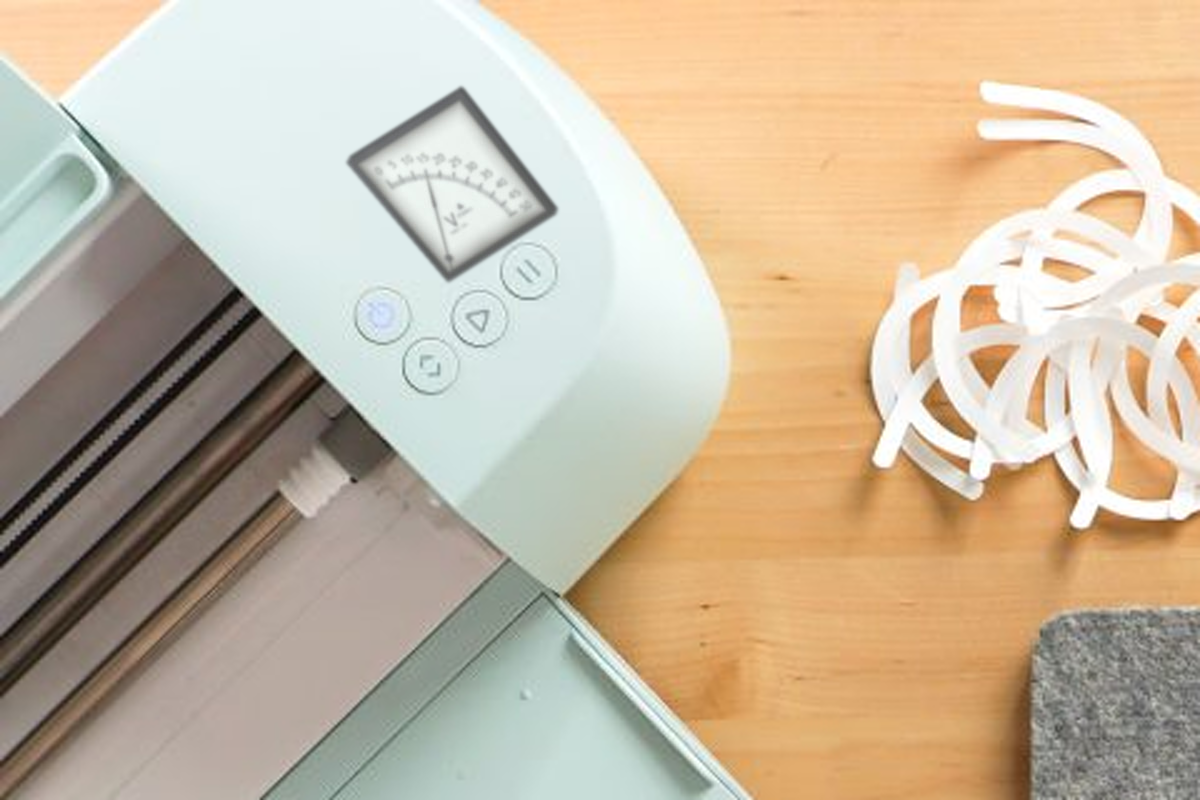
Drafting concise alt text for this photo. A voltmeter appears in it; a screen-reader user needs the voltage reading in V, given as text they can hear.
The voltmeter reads 15 V
